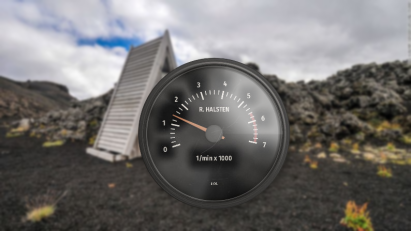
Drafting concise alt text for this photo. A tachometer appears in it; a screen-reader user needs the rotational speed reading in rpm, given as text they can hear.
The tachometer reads 1400 rpm
